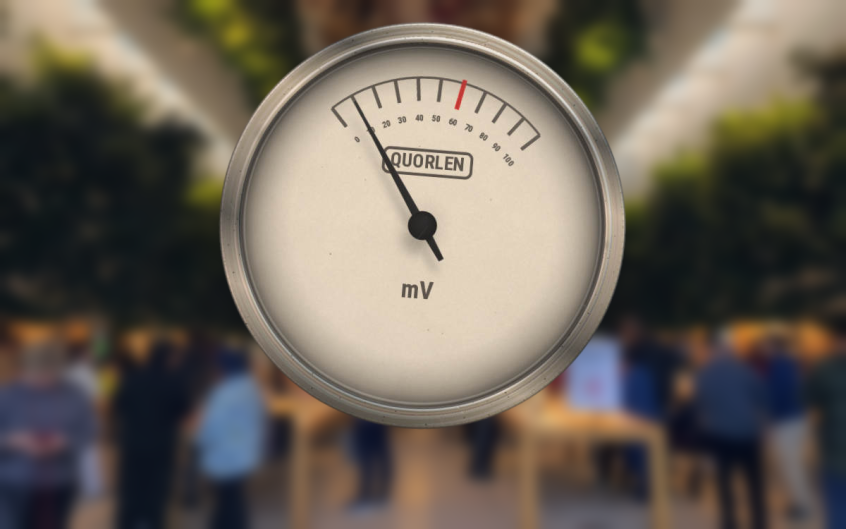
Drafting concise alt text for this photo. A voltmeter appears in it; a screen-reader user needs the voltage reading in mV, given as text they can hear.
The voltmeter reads 10 mV
